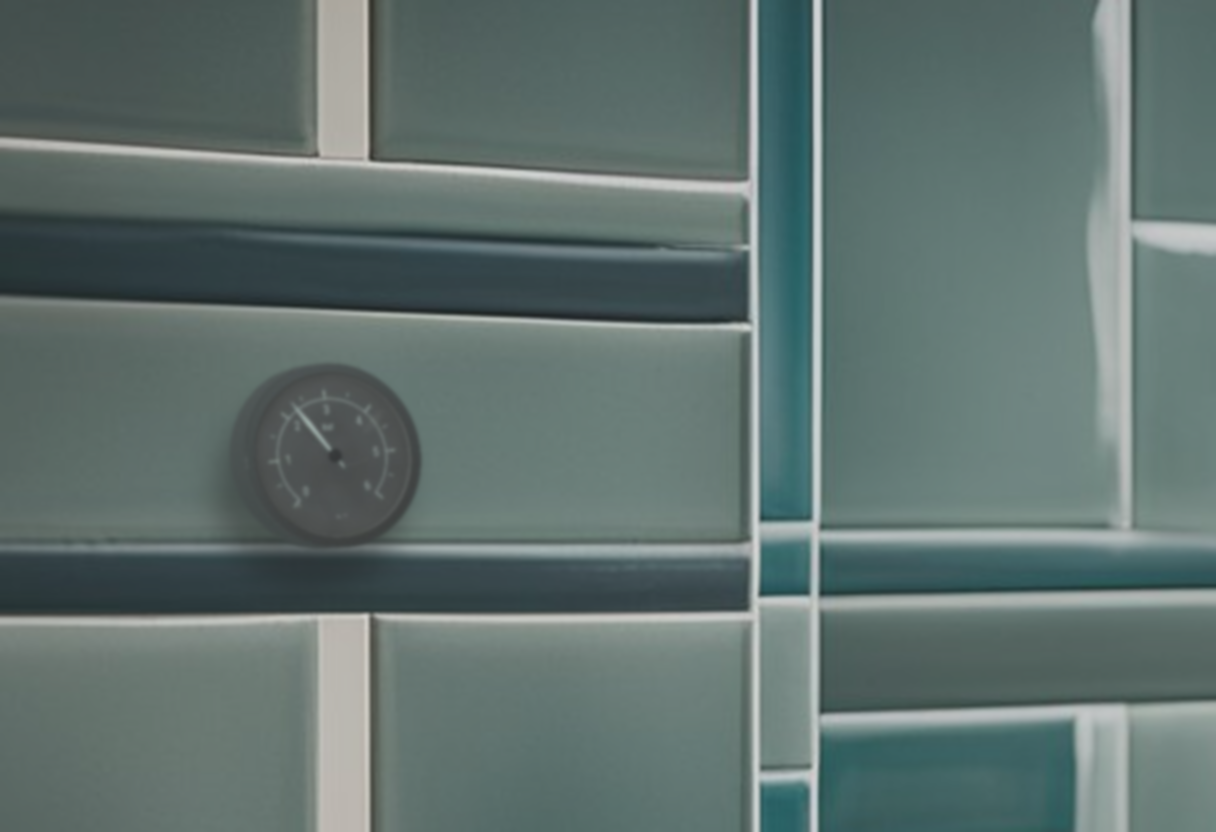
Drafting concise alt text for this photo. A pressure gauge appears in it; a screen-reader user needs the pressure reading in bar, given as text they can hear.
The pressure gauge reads 2.25 bar
